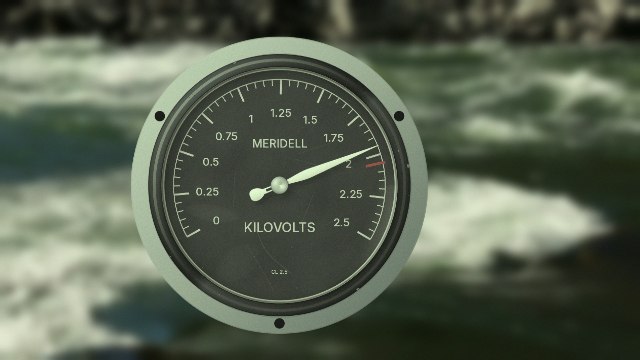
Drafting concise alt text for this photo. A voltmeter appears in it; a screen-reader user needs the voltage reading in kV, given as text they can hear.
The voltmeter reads 1.95 kV
